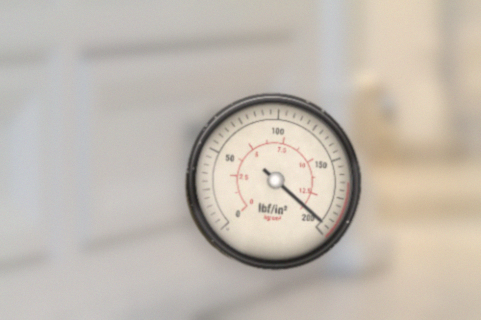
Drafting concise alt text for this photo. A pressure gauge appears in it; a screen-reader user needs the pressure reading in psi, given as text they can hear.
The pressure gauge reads 195 psi
